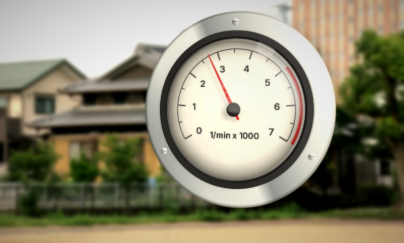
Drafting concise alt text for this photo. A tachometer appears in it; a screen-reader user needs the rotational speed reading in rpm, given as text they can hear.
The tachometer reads 2750 rpm
